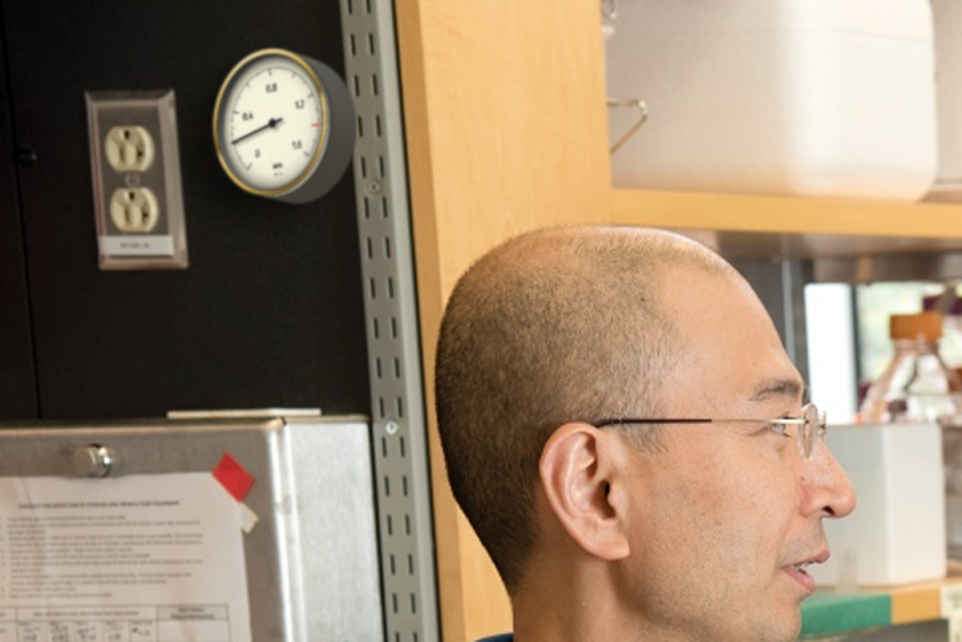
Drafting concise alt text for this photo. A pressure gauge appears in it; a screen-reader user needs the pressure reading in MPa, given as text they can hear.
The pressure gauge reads 0.2 MPa
